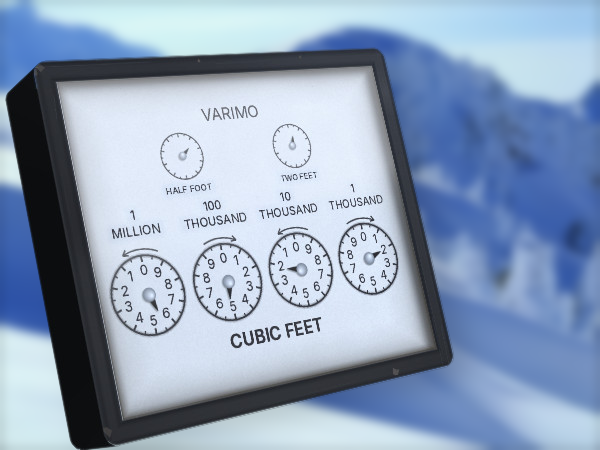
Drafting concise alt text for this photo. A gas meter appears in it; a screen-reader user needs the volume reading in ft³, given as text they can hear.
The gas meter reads 552200 ft³
